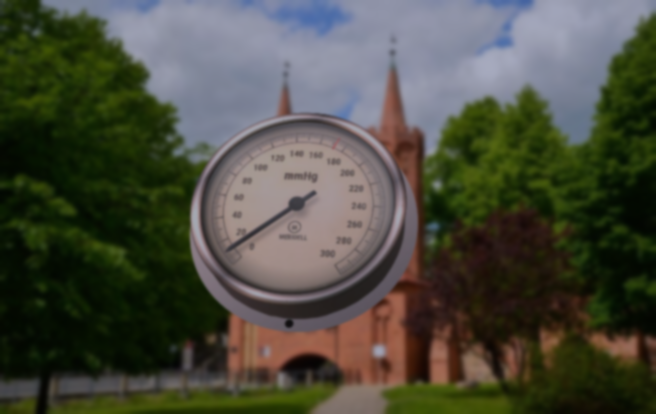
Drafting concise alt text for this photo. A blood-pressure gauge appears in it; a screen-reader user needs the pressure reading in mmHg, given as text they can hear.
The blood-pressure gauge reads 10 mmHg
